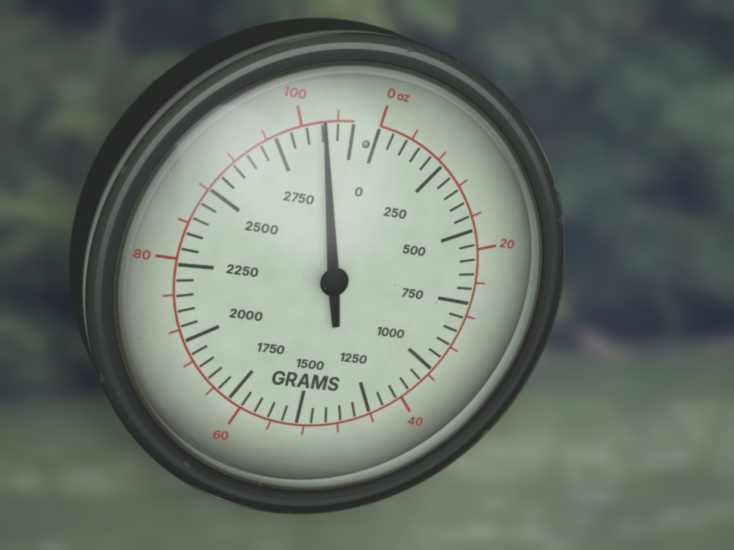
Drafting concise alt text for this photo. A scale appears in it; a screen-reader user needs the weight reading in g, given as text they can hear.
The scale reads 2900 g
